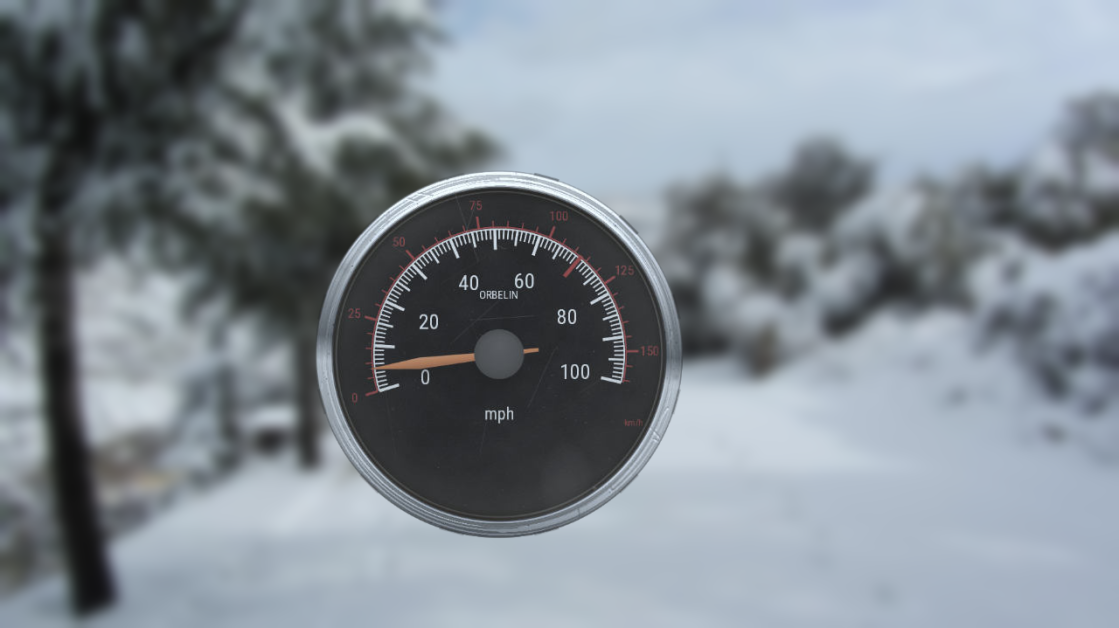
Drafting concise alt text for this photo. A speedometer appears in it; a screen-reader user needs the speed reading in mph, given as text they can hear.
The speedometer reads 5 mph
